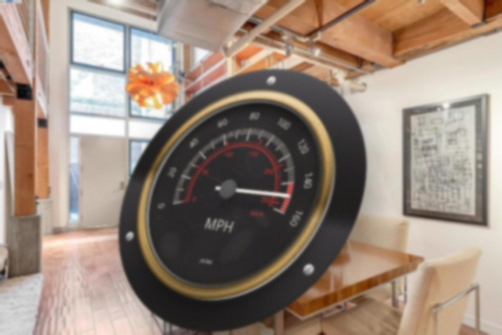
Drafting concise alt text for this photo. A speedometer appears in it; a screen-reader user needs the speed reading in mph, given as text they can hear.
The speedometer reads 150 mph
